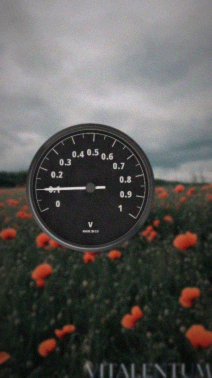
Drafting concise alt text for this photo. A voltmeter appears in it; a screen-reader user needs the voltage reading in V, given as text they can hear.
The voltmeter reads 0.1 V
